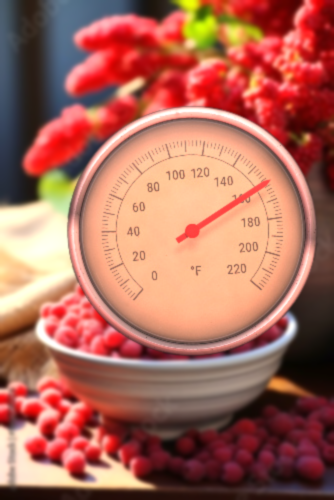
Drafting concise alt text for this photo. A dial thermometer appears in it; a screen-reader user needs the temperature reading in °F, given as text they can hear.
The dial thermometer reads 160 °F
